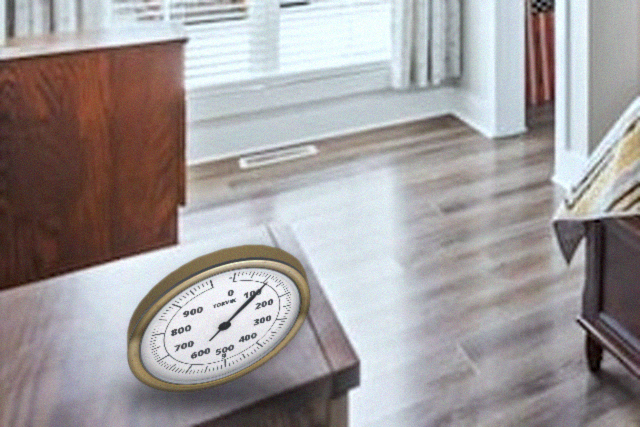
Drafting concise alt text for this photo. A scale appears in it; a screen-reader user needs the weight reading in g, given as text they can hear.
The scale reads 100 g
